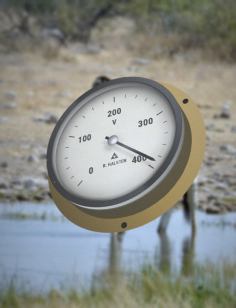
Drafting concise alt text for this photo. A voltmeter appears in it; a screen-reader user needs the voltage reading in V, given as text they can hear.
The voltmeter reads 390 V
